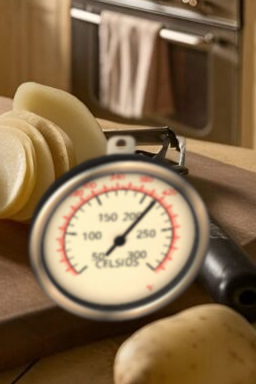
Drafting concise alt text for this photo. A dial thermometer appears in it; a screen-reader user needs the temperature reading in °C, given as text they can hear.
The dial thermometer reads 210 °C
